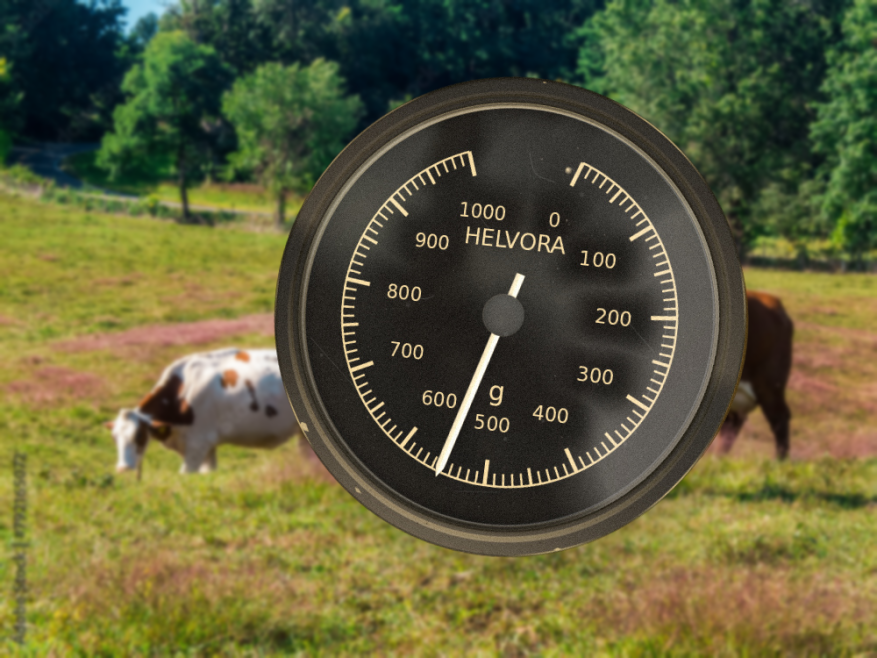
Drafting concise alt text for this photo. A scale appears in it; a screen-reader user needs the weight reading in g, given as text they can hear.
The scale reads 550 g
